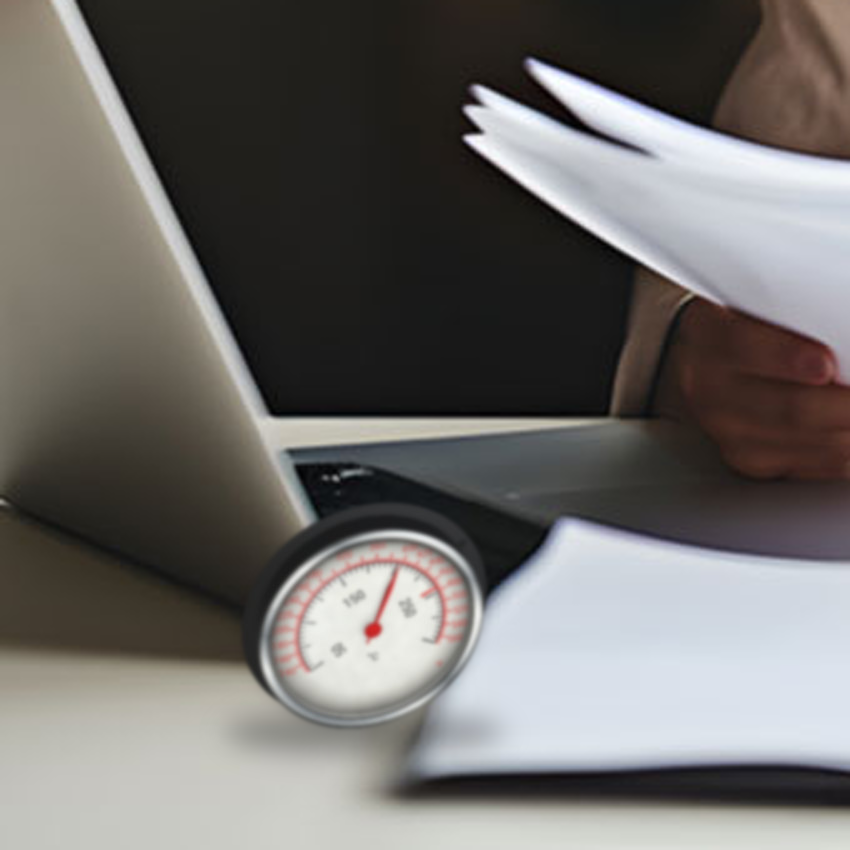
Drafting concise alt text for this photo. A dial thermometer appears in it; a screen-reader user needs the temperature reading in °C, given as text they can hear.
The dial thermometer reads 200 °C
